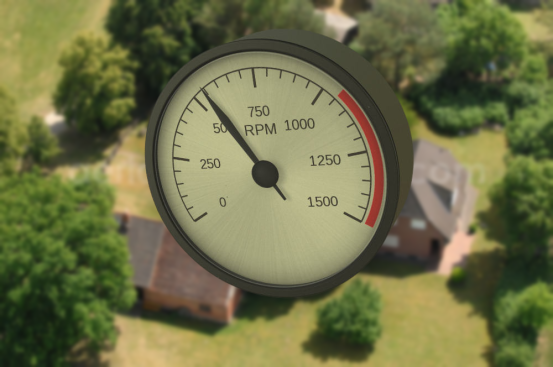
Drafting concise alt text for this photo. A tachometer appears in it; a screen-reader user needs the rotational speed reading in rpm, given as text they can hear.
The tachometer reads 550 rpm
